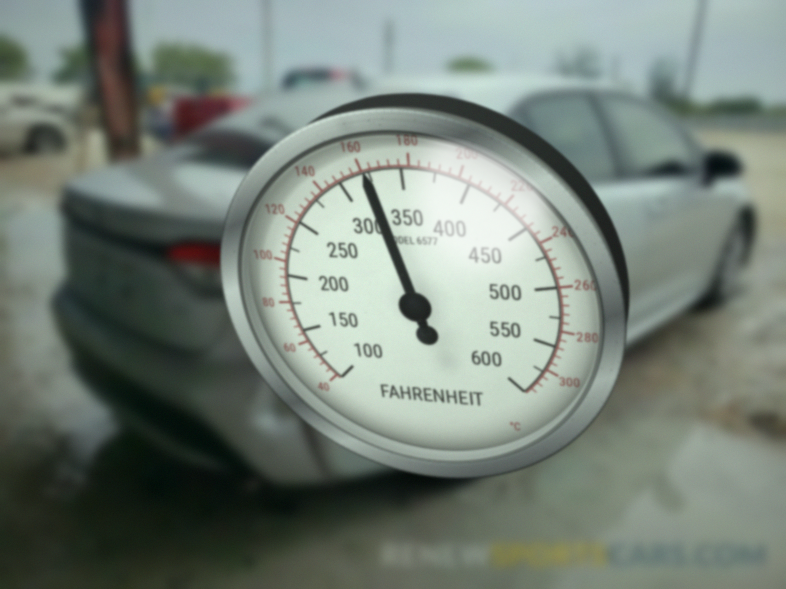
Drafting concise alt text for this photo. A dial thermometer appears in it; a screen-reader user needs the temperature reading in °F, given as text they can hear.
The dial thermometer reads 325 °F
